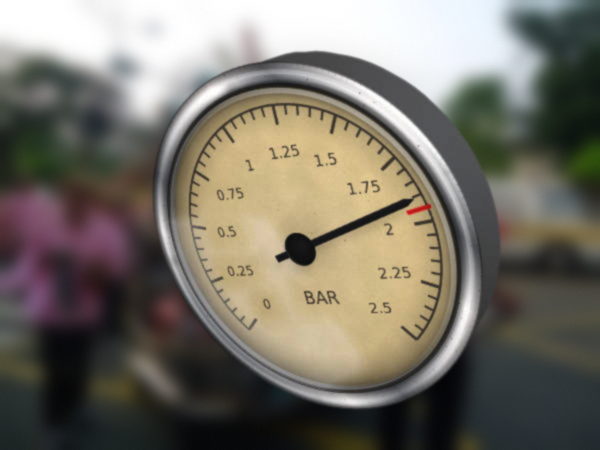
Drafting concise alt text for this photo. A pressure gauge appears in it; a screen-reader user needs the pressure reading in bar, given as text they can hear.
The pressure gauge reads 1.9 bar
